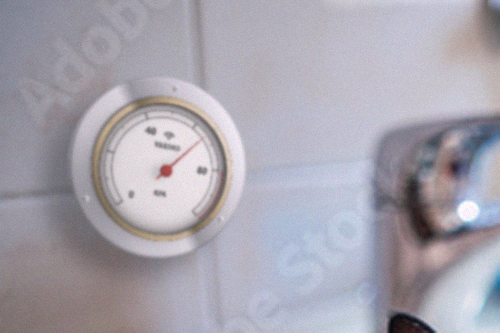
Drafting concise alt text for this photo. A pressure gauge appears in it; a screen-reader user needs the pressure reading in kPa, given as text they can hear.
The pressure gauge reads 65 kPa
